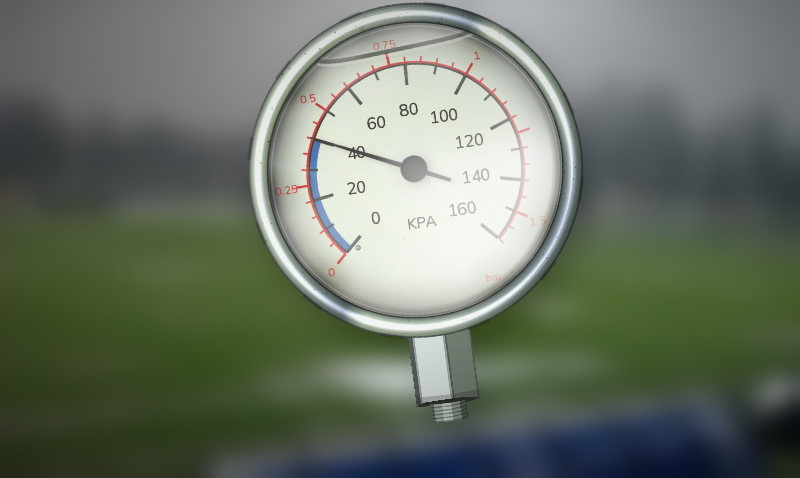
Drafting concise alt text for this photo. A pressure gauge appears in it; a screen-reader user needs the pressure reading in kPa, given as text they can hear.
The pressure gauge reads 40 kPa
